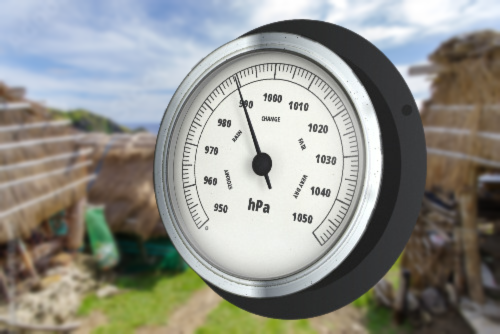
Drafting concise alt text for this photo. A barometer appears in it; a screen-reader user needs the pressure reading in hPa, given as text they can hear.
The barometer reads 990 hPa
